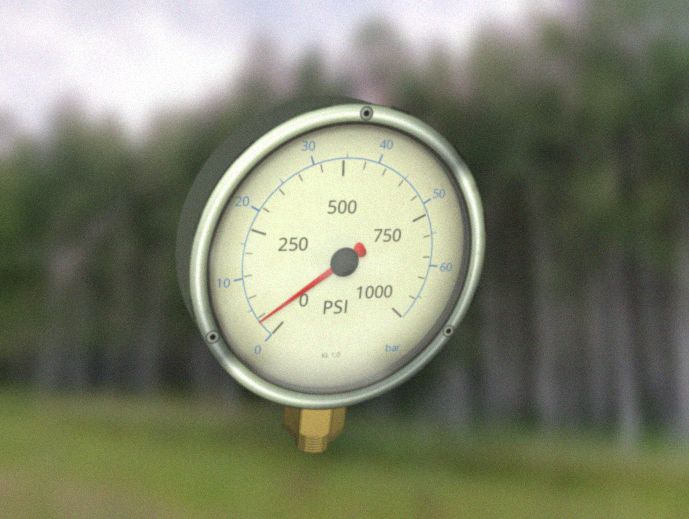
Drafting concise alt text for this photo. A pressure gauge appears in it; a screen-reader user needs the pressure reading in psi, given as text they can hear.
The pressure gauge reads 50 psi
